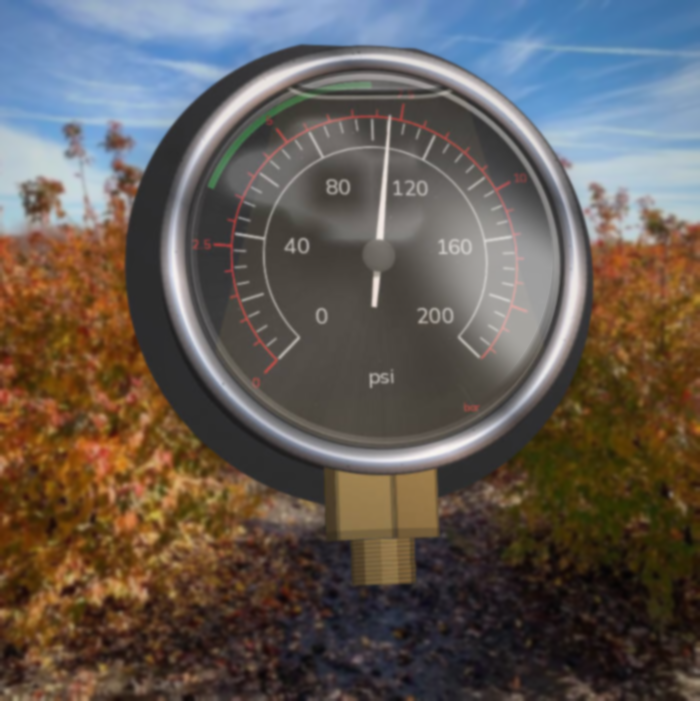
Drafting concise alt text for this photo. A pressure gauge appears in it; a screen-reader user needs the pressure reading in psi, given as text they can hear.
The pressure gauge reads 105 psi
